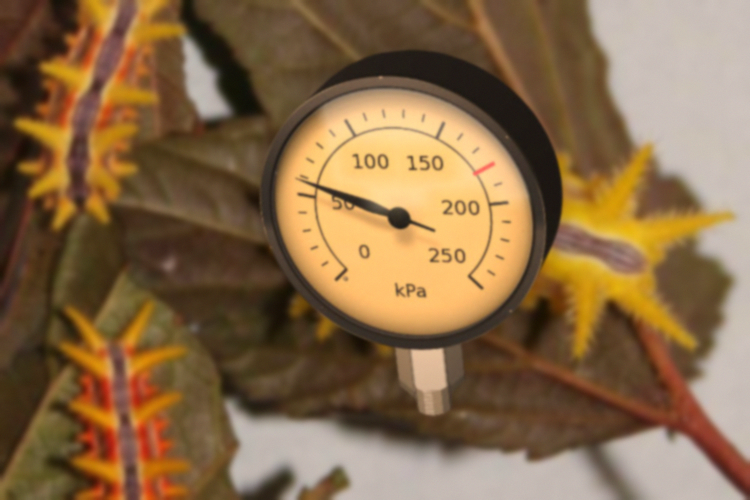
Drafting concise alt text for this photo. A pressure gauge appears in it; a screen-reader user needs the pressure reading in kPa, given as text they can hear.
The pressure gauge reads 60 kPa
